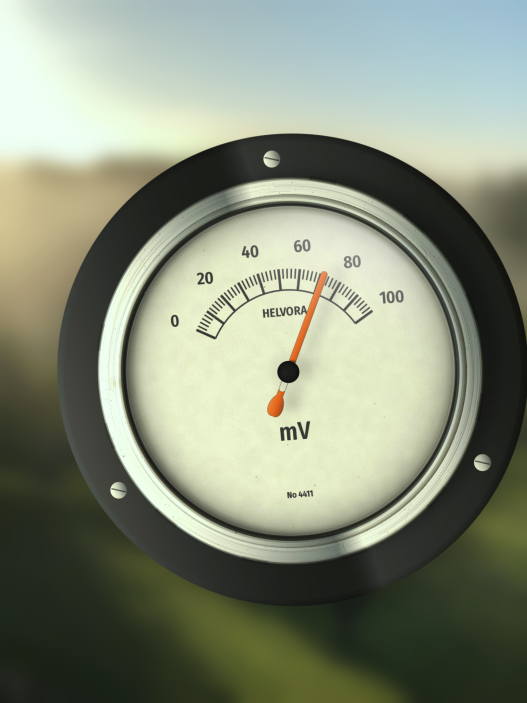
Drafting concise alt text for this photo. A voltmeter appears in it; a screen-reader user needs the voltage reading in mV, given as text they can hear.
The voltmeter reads 72 mV
